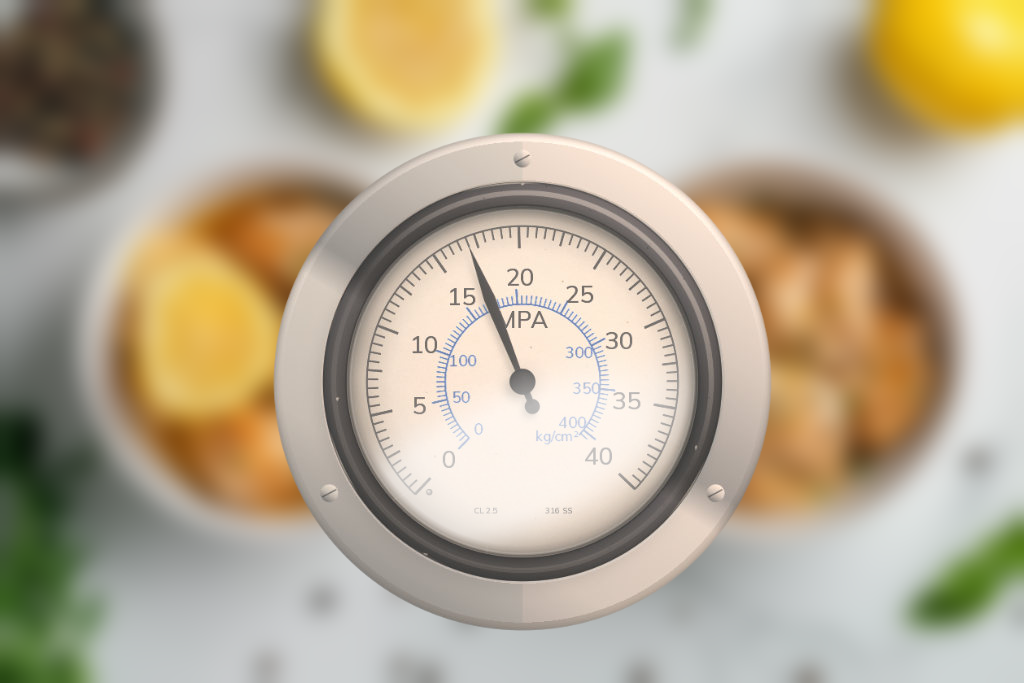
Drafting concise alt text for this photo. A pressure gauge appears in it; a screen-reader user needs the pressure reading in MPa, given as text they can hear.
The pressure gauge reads 17 MPa
